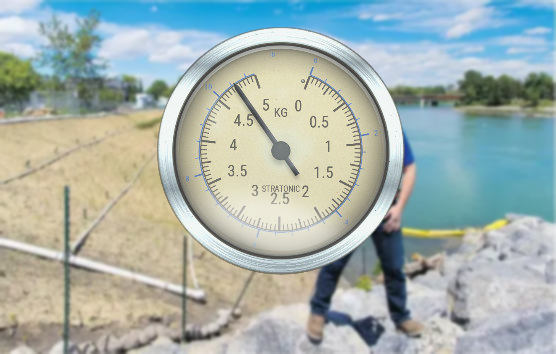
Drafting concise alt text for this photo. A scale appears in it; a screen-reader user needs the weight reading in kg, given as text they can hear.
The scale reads 4.75 kg
